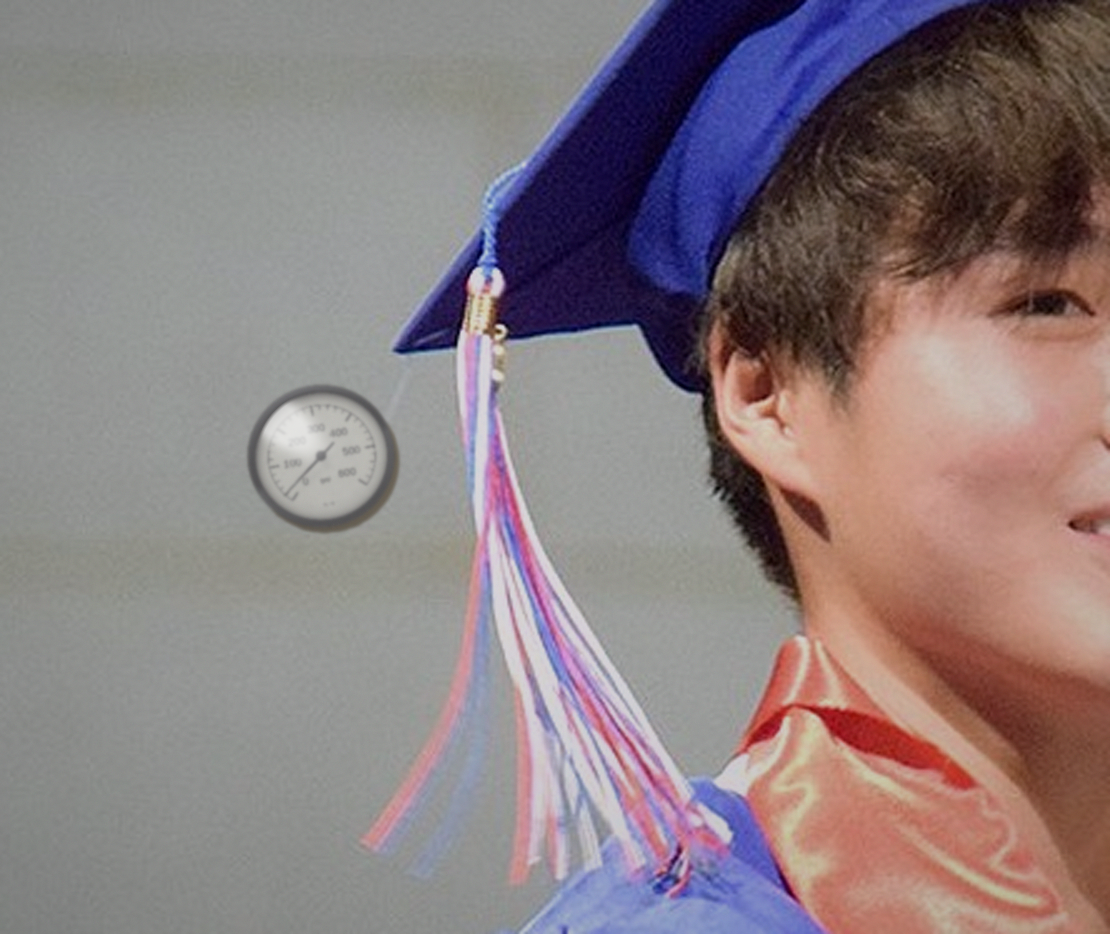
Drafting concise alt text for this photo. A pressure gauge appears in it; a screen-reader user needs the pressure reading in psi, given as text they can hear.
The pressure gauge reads 20 psi
